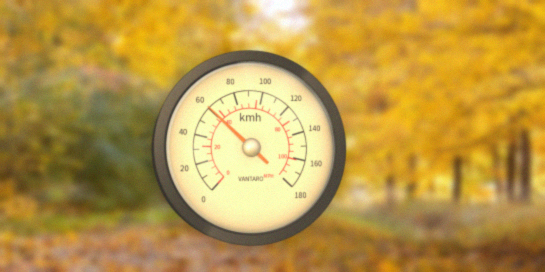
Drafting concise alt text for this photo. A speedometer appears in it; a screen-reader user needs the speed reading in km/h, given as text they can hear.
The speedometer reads 60 km/h
